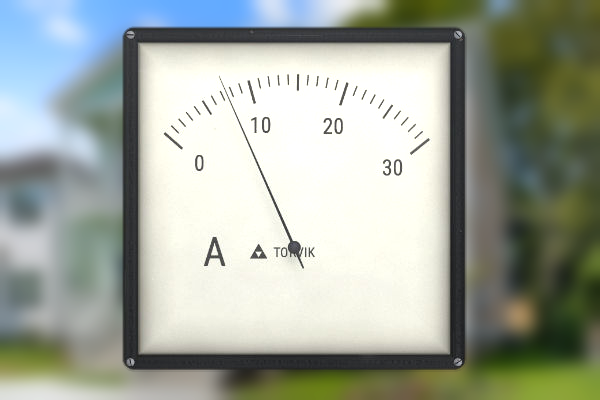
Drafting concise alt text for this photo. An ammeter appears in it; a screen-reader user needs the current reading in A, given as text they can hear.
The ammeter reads 7.5 A
